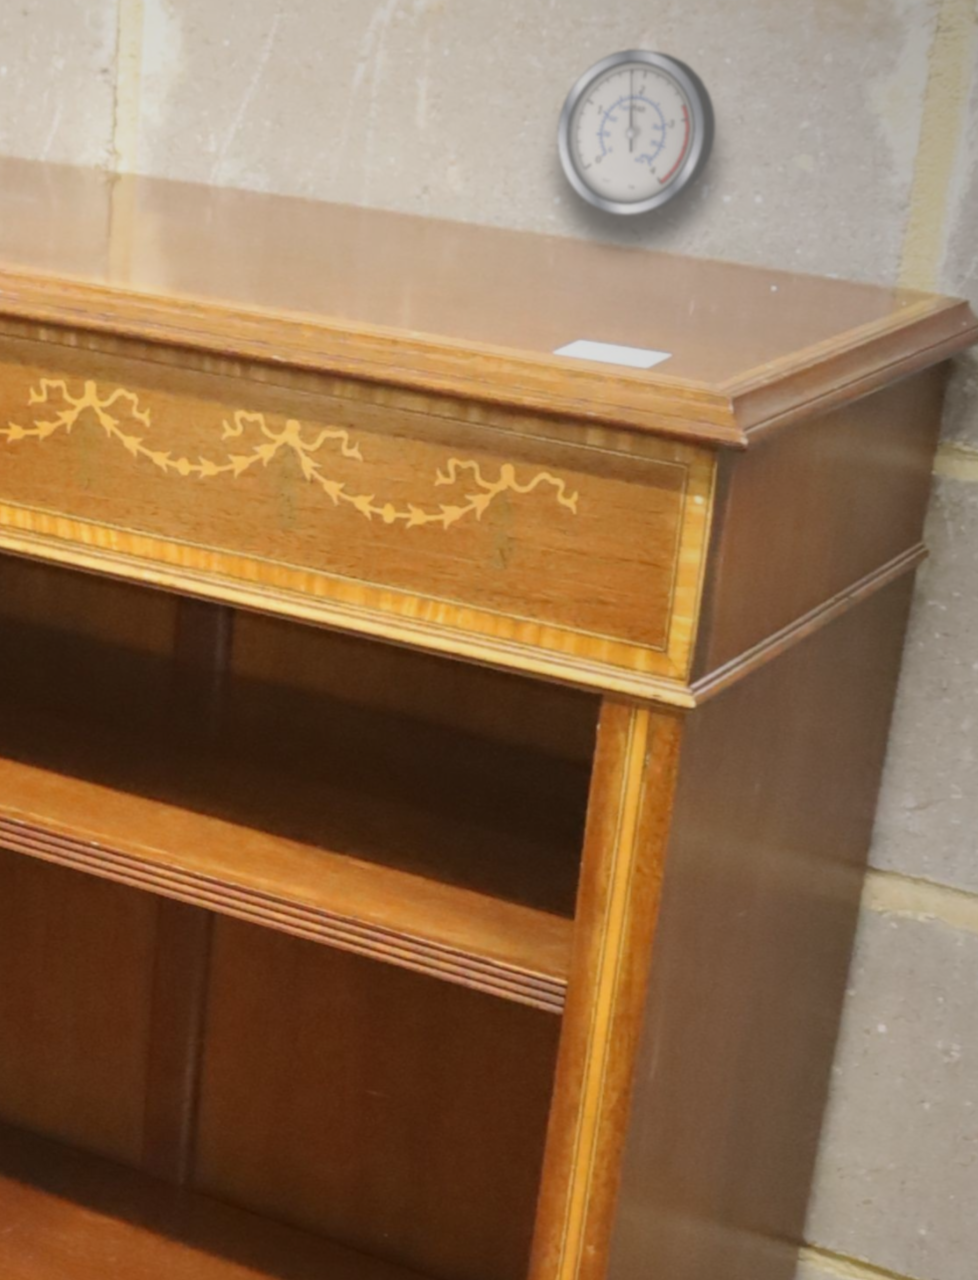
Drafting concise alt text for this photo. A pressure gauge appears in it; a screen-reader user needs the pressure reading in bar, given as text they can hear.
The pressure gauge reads 1.8 bar
